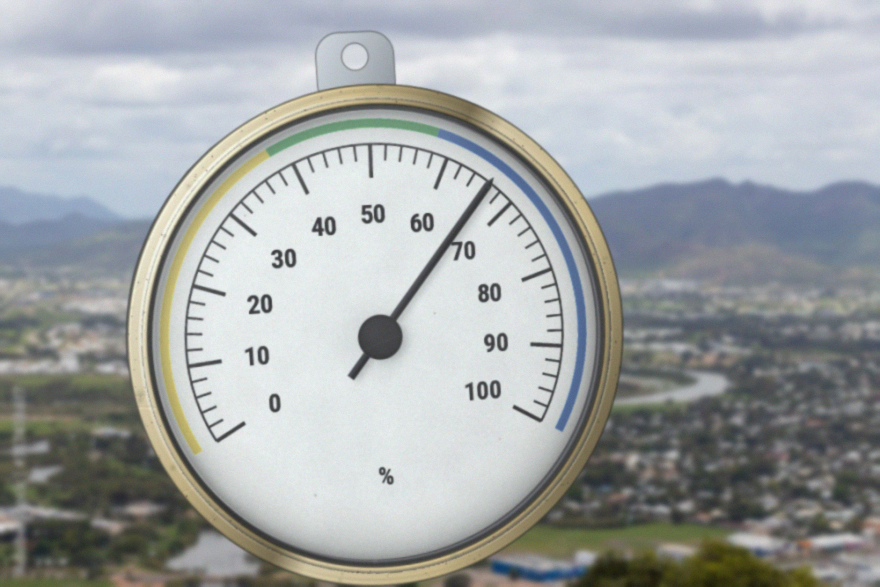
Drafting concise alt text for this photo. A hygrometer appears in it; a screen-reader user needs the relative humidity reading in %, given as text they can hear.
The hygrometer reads 66 %
